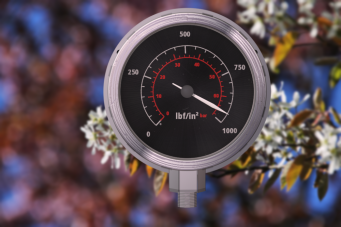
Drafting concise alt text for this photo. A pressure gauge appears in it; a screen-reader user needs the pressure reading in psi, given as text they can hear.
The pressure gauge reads 950 psi
